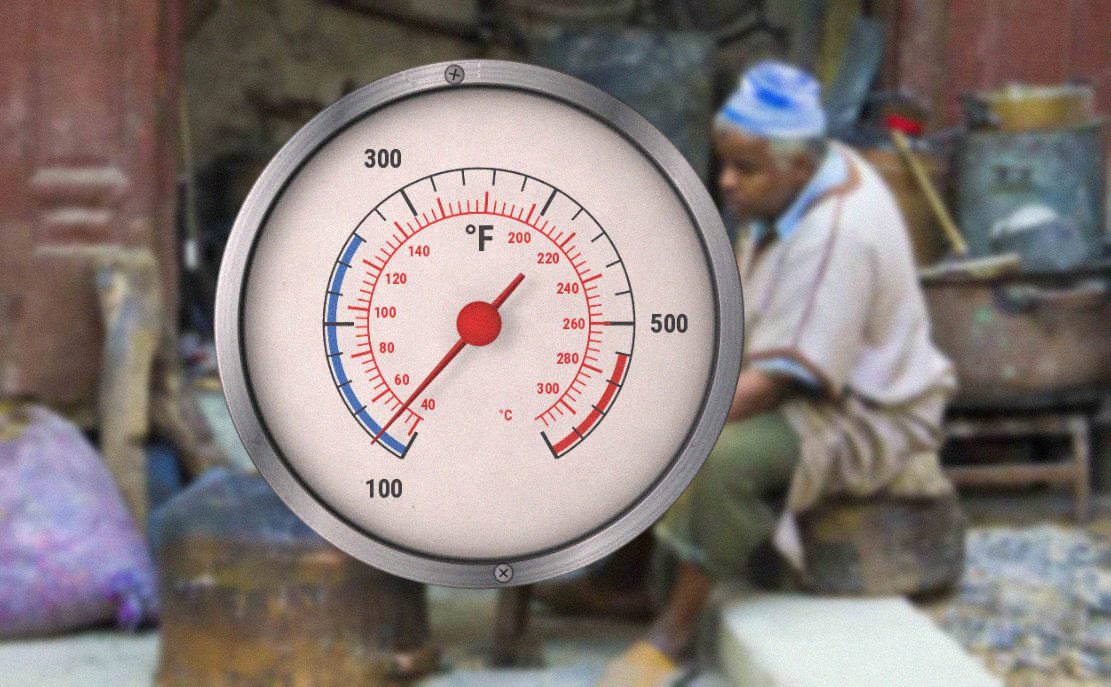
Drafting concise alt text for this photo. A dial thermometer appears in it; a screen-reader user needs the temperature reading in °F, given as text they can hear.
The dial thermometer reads 120 °F
